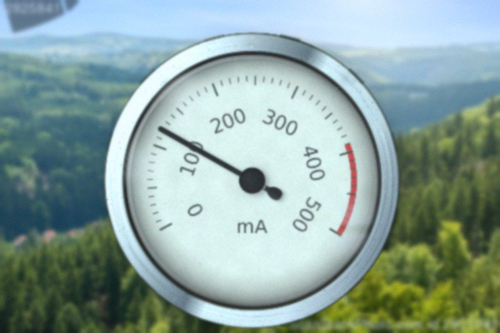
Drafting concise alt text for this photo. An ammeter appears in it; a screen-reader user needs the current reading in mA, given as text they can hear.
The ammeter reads 120 mA
